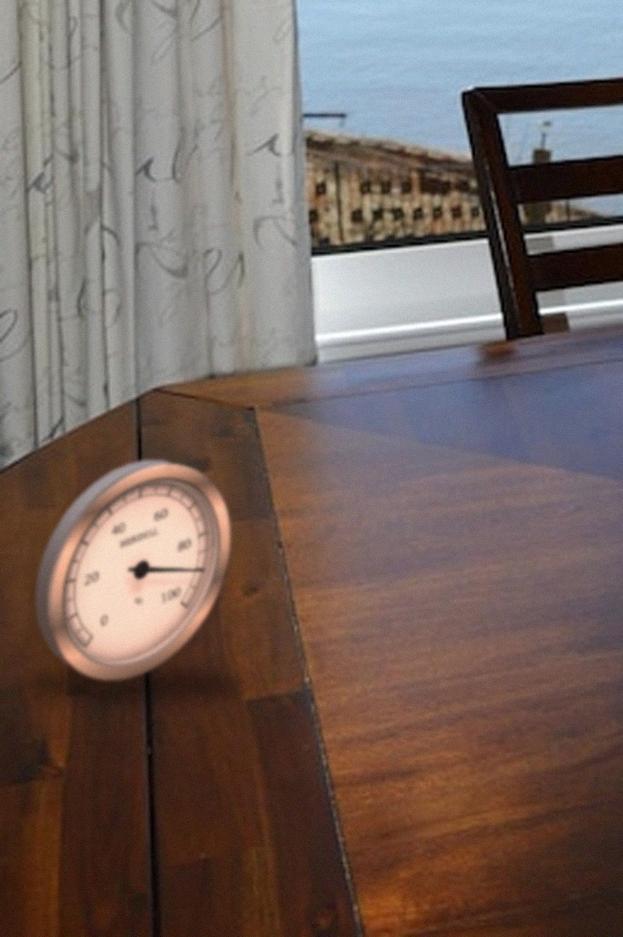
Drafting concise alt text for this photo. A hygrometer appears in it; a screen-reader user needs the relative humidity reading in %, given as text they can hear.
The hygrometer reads 90 %
